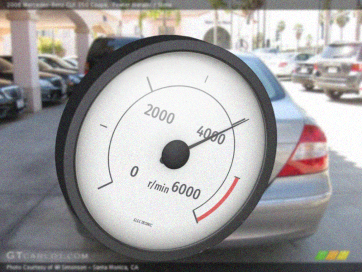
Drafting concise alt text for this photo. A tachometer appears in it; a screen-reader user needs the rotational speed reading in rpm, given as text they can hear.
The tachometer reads 4000 rpm
